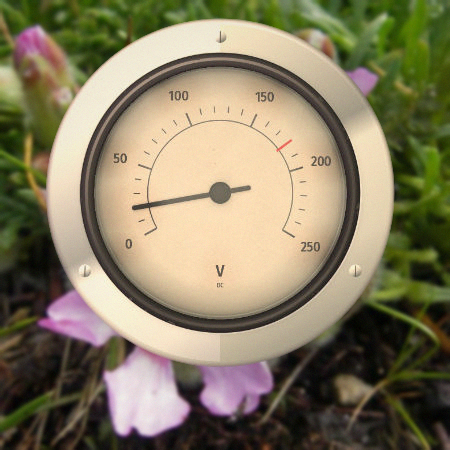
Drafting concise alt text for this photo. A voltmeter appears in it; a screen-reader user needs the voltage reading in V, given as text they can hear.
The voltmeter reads 20 V
